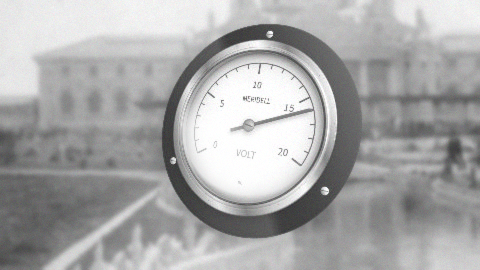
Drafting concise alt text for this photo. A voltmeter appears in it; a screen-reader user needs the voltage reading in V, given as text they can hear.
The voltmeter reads 16 V
